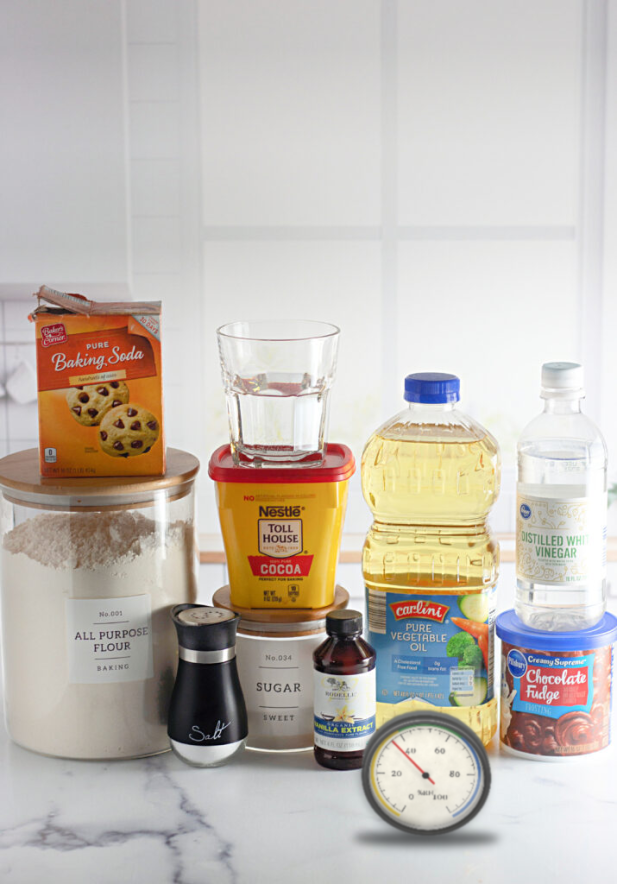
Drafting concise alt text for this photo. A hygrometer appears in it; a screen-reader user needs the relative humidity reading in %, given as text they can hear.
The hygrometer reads 36 %
